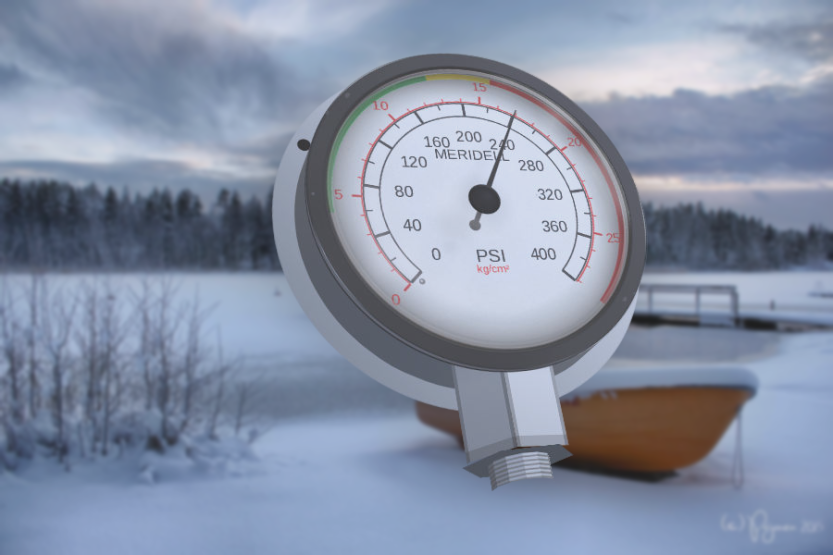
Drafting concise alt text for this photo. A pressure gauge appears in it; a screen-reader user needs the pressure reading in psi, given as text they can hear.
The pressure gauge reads 240 psi
